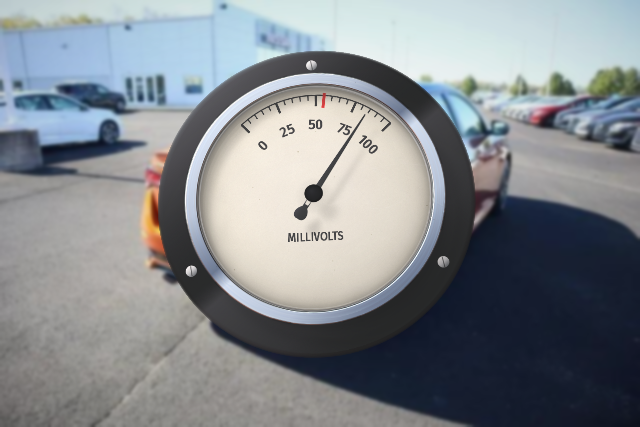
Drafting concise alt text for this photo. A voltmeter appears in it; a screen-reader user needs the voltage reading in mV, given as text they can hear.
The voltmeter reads 85 mV
